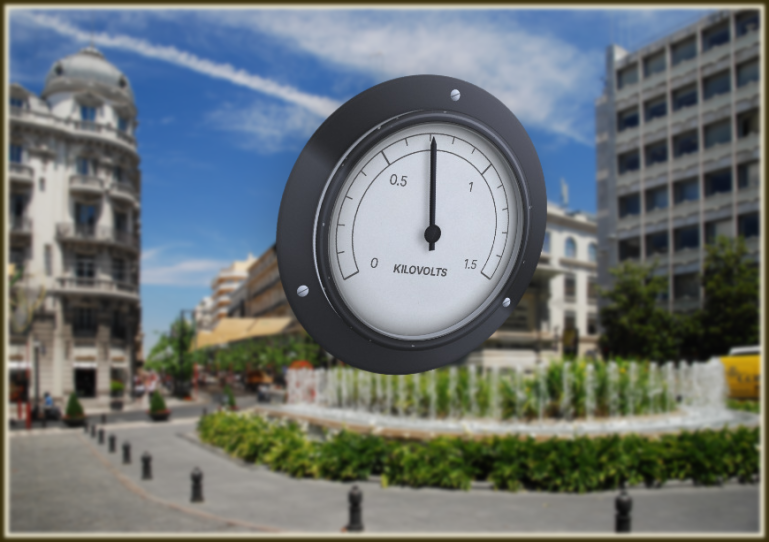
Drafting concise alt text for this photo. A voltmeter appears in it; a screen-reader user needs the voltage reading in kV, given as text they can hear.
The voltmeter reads 0.7 kV
